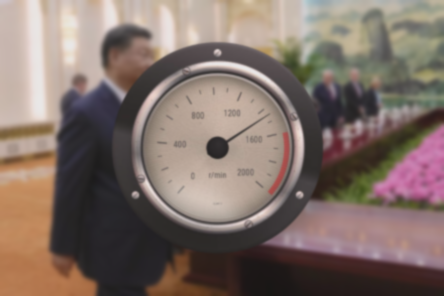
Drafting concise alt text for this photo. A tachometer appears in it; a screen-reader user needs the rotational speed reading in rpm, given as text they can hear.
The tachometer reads 1450 rpm
